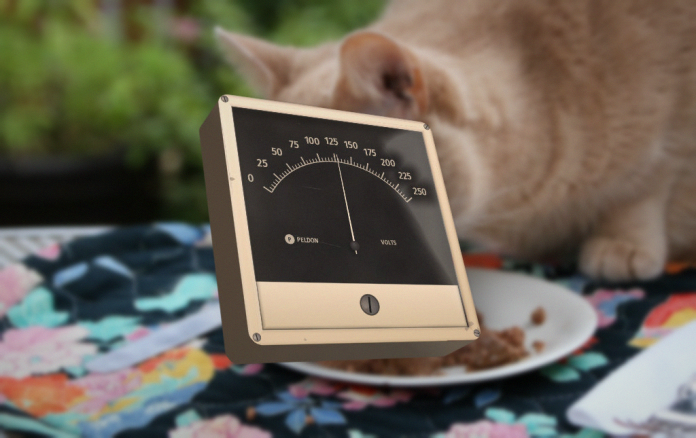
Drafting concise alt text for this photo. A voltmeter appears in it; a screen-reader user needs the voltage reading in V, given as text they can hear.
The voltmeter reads 125 V
